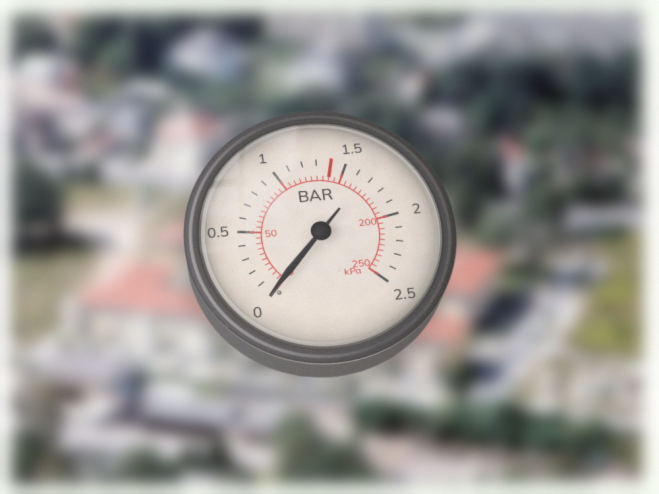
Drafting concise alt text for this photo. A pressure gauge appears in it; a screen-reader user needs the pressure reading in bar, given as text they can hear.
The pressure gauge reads 0 bar
